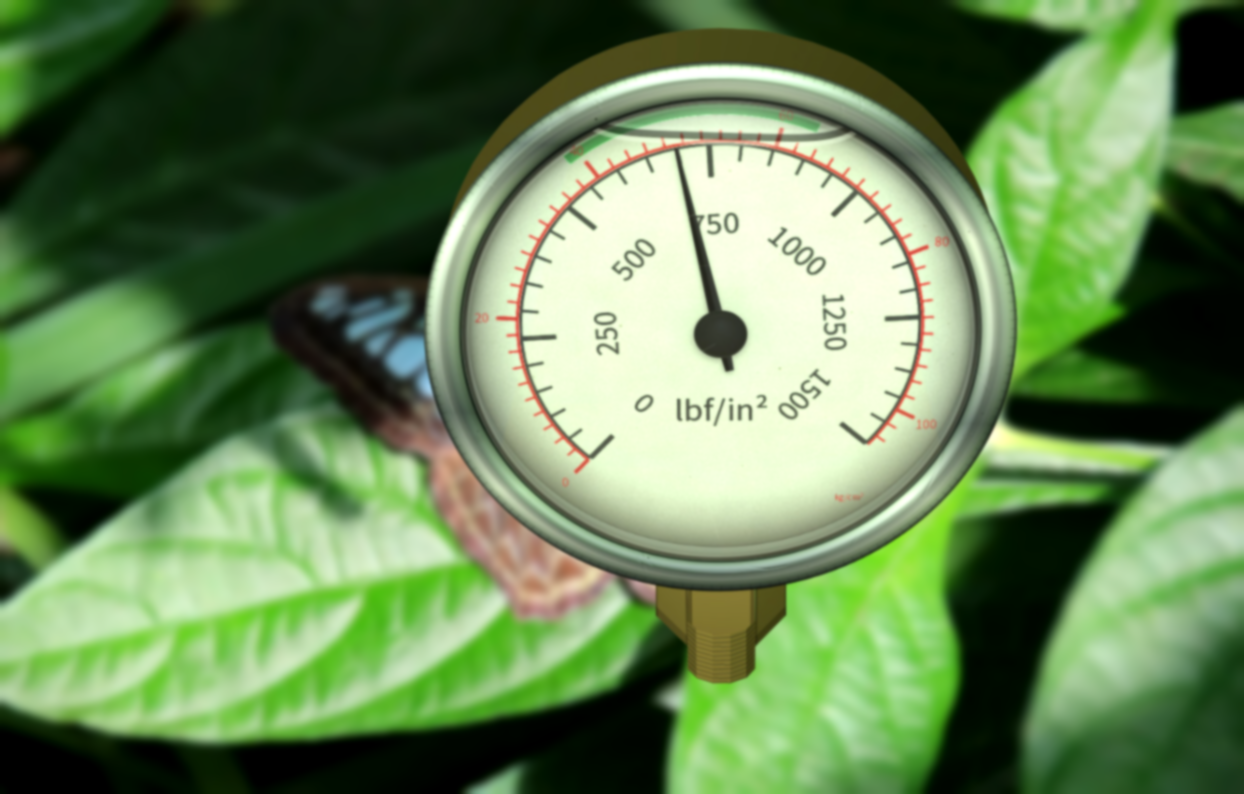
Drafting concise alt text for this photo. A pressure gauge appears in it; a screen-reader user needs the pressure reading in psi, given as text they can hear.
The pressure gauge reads 700 psi
